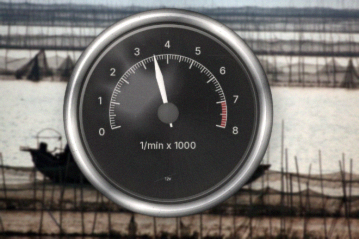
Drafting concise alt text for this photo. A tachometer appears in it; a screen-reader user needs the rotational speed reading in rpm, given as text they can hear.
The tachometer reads 3500 rpm
